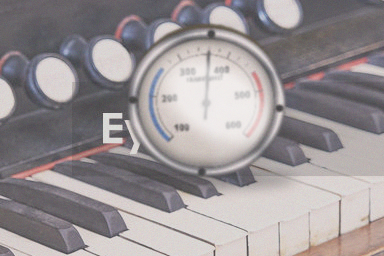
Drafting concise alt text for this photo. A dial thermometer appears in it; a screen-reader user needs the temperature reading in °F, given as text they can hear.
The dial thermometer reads 360 °F
